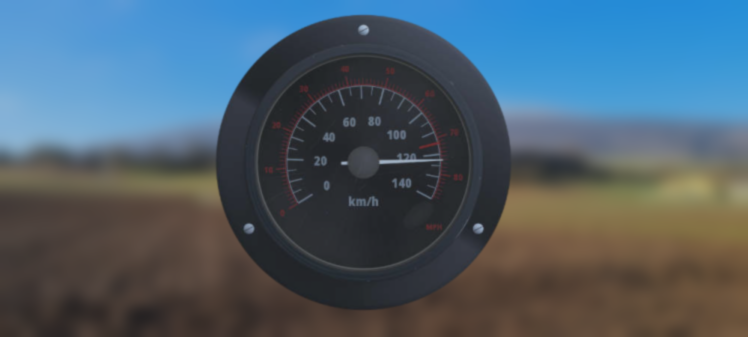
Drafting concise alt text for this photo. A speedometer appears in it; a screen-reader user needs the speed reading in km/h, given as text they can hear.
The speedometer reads 122.5 km/h
